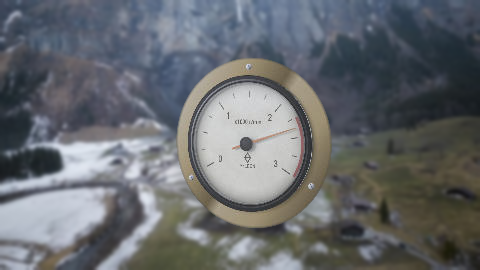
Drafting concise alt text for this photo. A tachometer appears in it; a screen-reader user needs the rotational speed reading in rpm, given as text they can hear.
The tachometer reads 2375 rpm
